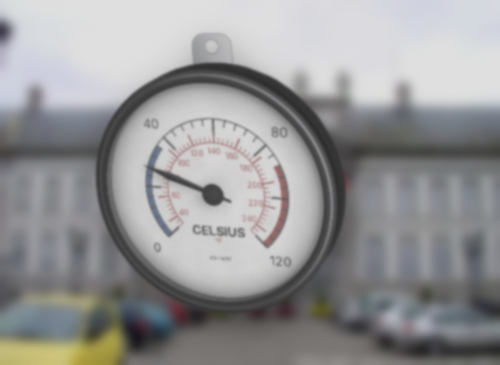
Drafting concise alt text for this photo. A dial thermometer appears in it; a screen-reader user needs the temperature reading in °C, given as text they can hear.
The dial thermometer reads 28 °C
